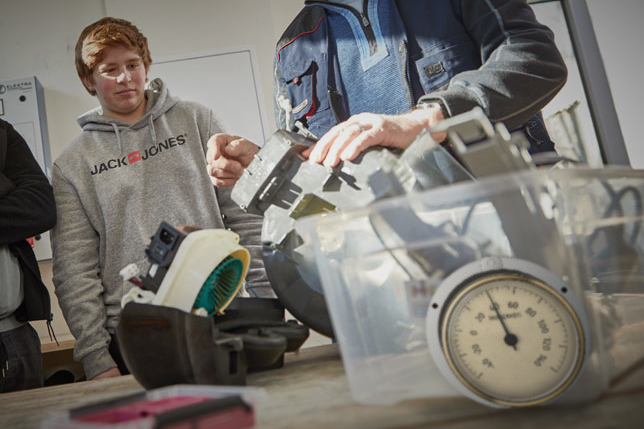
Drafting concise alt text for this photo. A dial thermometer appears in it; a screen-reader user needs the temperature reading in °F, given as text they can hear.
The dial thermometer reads 40 °F
